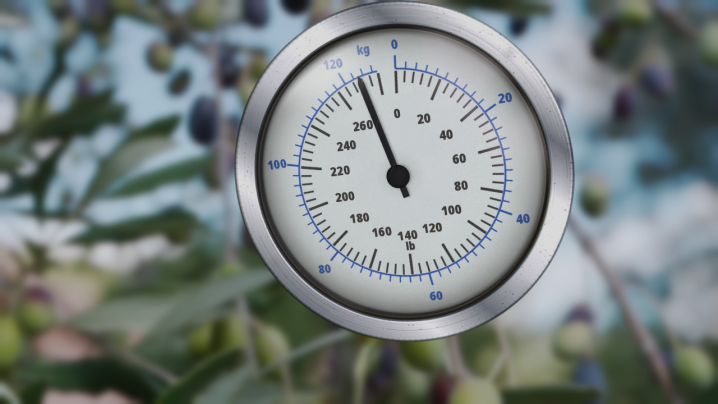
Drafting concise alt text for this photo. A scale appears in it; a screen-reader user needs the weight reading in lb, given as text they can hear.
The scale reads 272 lb
